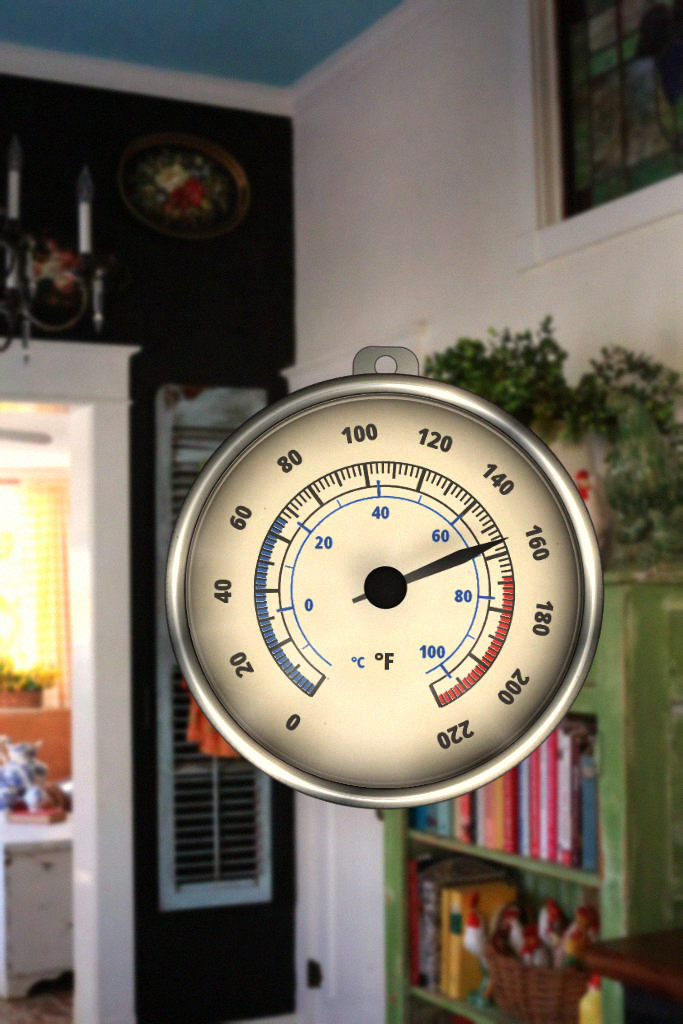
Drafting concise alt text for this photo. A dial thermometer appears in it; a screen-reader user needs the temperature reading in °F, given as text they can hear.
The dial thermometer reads 156 °F
